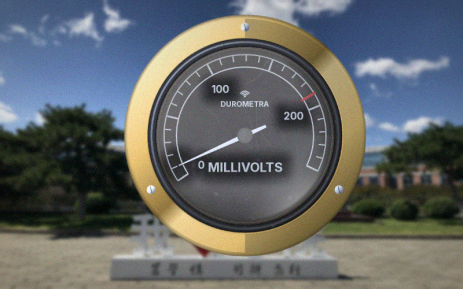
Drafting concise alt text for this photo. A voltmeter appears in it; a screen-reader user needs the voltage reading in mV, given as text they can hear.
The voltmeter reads 10 mV
